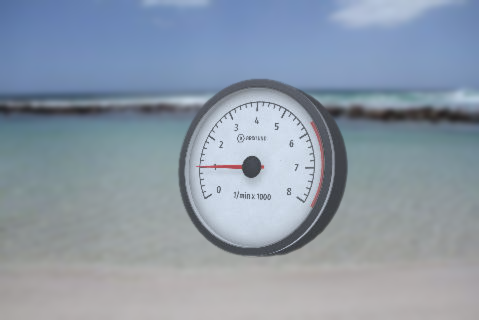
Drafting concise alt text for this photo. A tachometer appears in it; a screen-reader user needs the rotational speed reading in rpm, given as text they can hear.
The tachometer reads 1000 rpm
